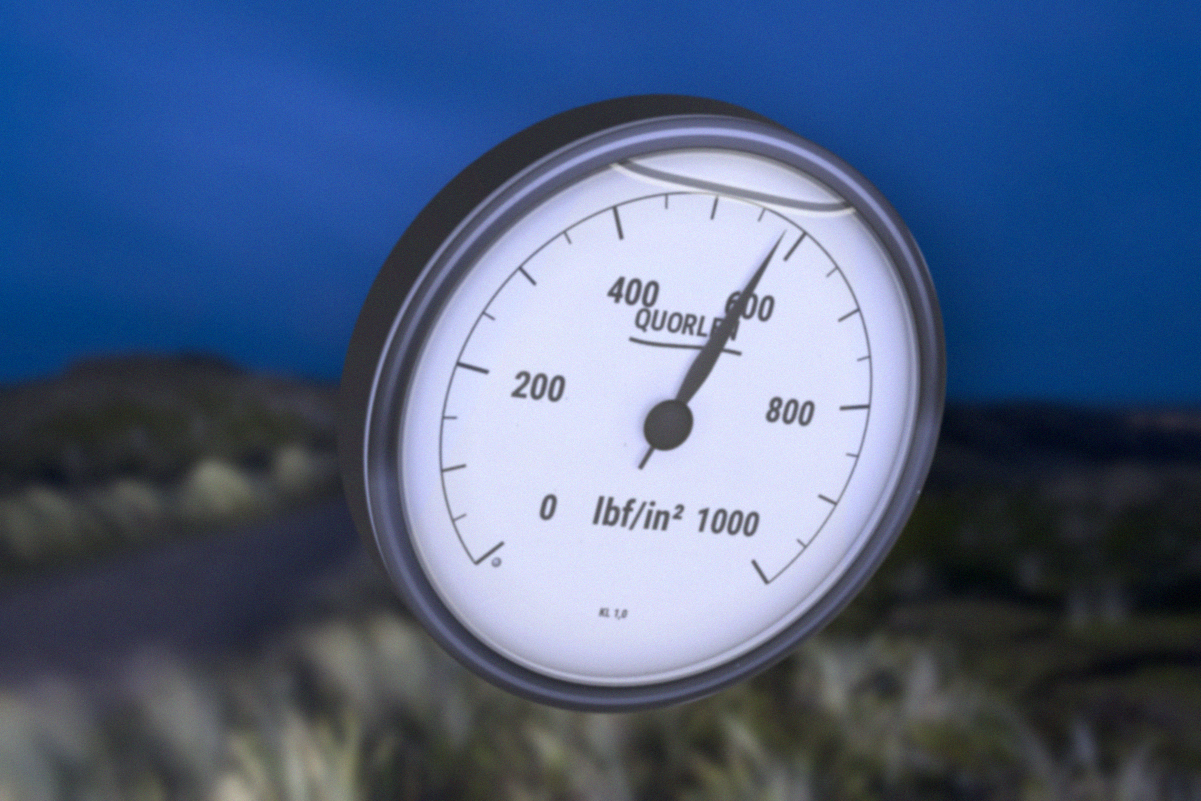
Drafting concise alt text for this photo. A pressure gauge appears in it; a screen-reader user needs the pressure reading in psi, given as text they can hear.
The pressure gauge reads 575 psi
